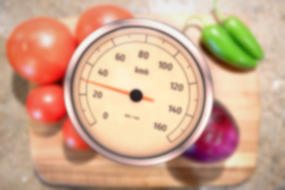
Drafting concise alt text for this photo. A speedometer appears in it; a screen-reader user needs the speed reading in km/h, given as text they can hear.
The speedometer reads 30 km/h
